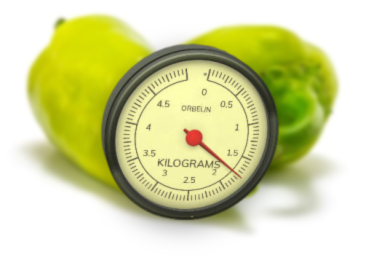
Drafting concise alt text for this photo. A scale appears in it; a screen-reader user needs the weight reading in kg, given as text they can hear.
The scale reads 1.75 kg
